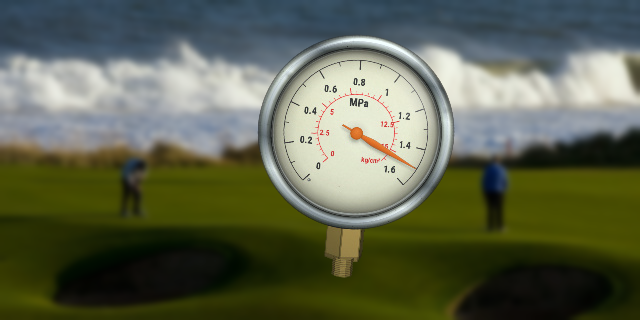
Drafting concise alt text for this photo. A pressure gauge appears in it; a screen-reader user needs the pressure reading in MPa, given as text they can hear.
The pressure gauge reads 1.5 MPa
